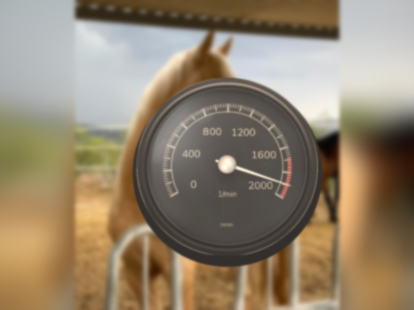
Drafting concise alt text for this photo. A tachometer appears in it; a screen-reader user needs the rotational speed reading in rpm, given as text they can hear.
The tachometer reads 1900 rpm
